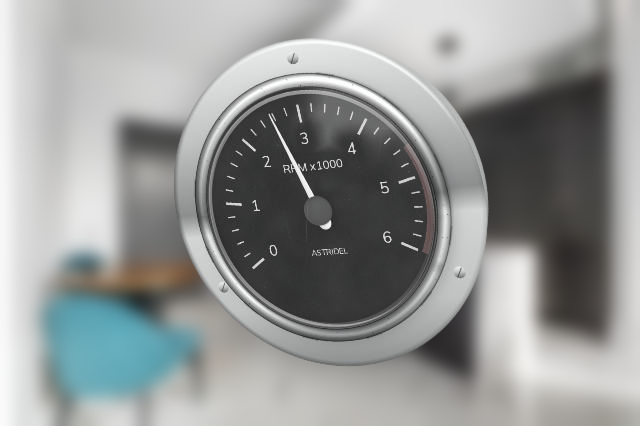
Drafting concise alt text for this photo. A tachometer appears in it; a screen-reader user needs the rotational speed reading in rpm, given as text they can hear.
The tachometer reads 2600 rpm
